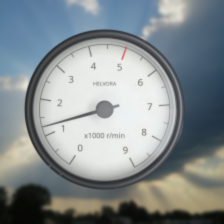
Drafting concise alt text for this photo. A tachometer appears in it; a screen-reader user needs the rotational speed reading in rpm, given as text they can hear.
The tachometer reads 1250 rpm
